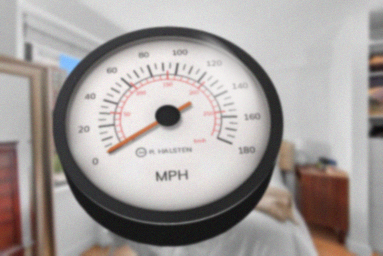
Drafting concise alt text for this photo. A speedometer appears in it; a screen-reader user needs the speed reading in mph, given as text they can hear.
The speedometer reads 0 mph
